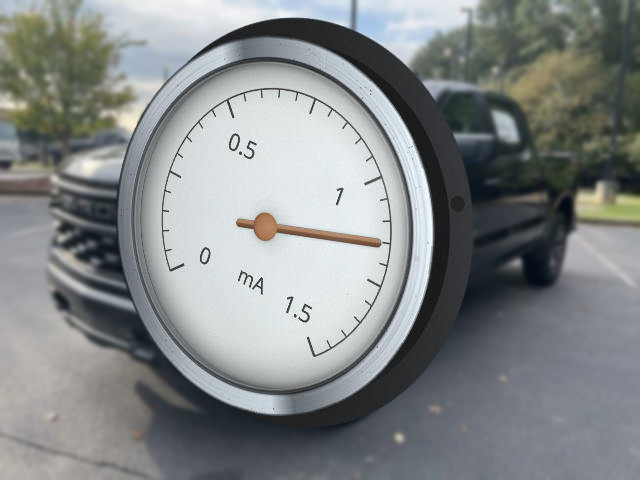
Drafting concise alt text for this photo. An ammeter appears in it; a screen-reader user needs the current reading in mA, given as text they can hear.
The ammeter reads 1.15 mA
